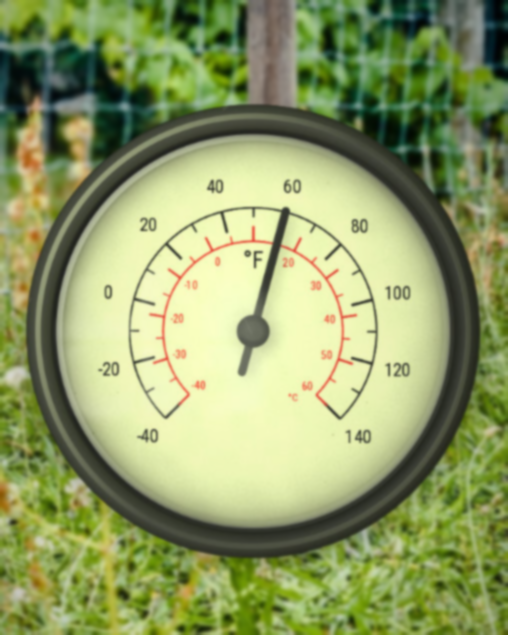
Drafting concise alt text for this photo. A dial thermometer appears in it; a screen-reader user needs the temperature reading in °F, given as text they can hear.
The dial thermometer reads 60 °F
